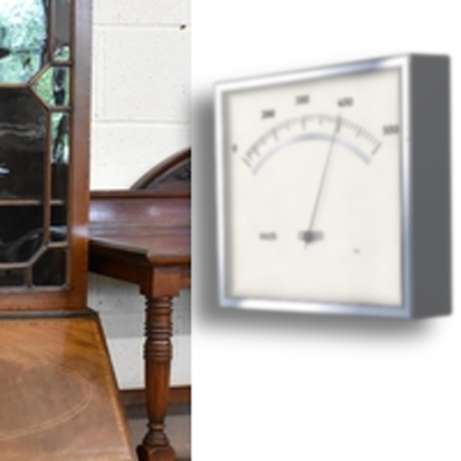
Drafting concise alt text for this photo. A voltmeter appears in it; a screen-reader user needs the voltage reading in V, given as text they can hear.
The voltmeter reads 400 V
